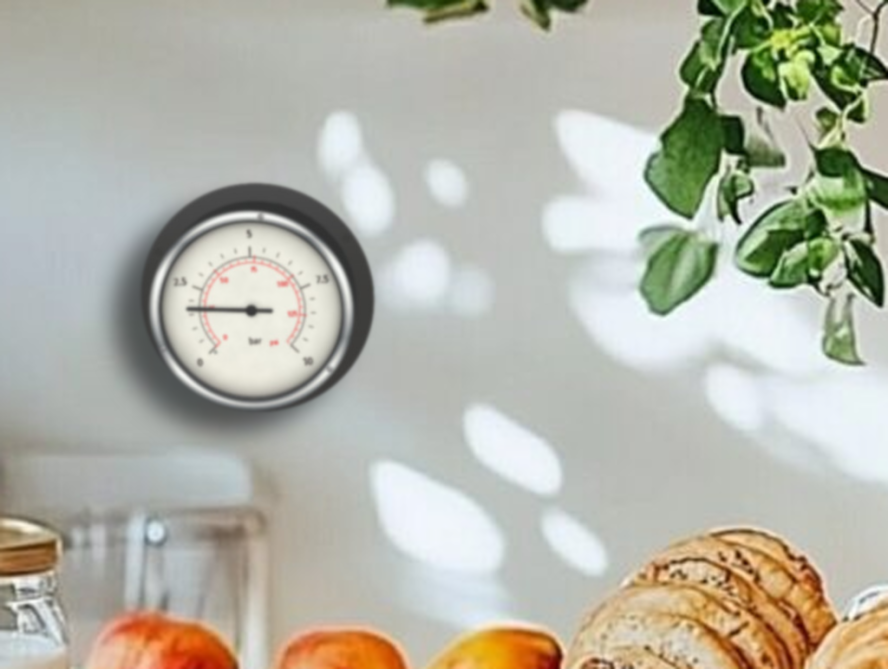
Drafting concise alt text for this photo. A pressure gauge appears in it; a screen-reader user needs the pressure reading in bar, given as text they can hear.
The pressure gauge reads 1.75 bar
